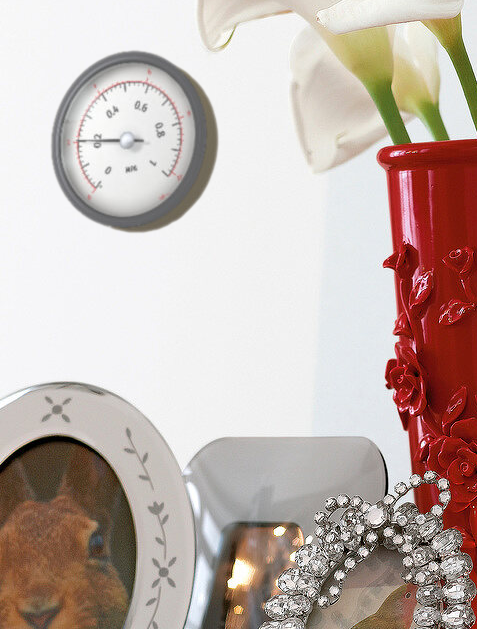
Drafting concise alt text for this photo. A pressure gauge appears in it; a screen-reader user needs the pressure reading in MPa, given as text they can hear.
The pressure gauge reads 0.2 MPa
